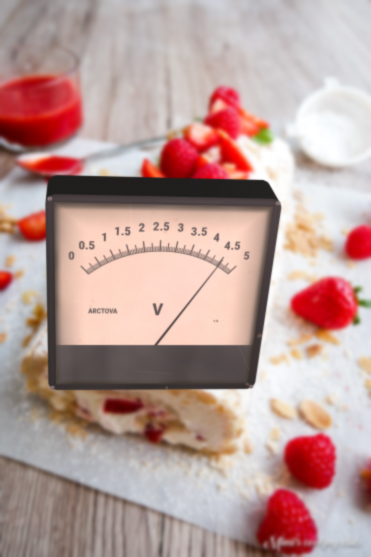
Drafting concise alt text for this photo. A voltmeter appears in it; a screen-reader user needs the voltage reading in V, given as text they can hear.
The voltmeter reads 4.5 V
